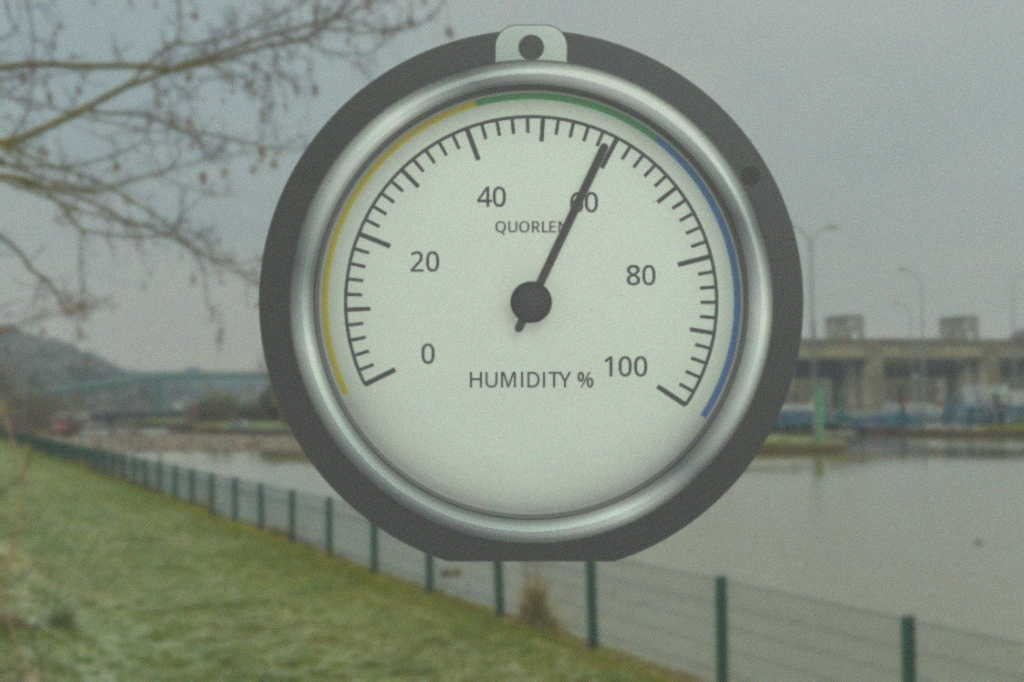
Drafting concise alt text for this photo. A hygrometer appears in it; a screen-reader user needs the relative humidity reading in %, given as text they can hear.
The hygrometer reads 59 %
